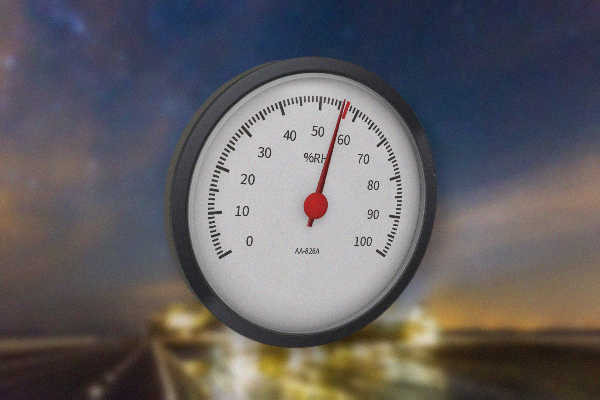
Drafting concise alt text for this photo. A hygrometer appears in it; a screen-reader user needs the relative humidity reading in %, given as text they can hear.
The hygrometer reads 55 %
